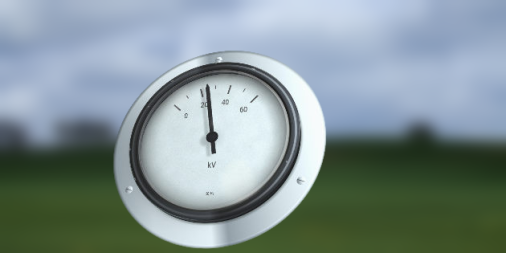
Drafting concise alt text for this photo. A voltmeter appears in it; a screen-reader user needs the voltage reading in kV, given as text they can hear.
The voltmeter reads 25 kV
